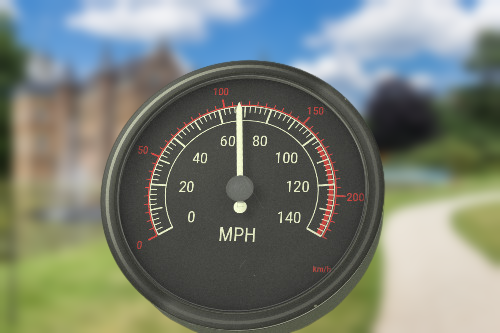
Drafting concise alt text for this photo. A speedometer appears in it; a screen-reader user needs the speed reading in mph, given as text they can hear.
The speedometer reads 68 mph
